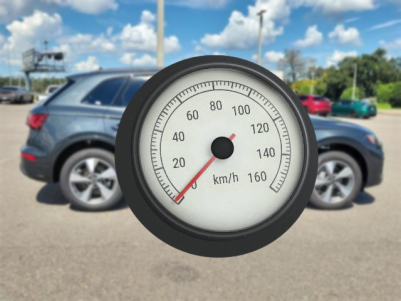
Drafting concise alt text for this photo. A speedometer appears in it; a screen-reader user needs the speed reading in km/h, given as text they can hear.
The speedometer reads 2 km/h
